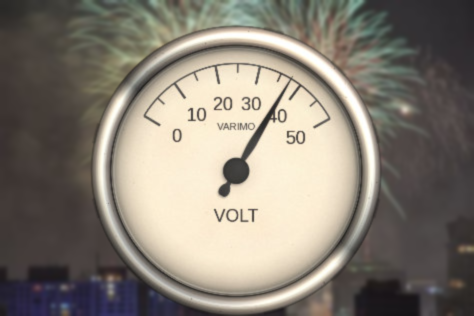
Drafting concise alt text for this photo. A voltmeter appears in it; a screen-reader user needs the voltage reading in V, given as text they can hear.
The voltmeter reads 37.5 V
